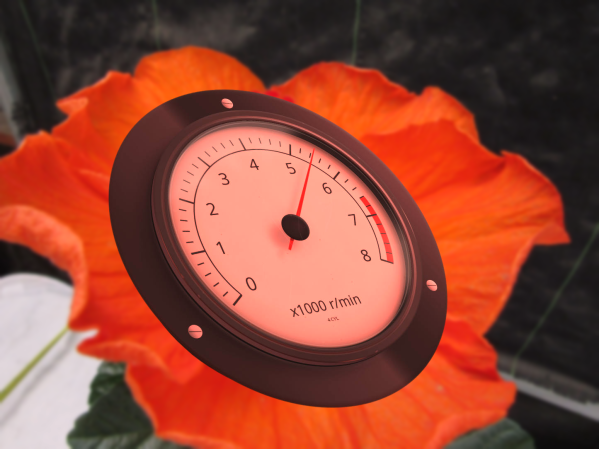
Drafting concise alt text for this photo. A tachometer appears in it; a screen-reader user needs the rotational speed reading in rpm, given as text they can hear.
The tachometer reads 5400 rpm
